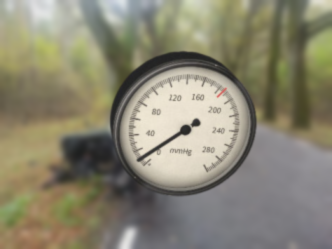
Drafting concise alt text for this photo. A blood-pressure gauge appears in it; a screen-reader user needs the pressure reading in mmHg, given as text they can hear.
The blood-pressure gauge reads 10 mmHg
